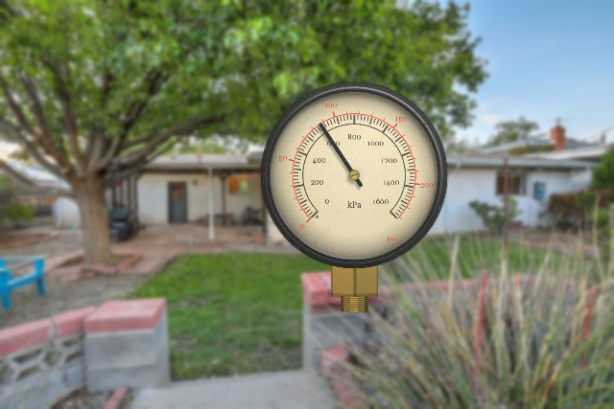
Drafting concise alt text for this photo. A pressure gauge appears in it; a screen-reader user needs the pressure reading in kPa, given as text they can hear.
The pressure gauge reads 600 kPa
